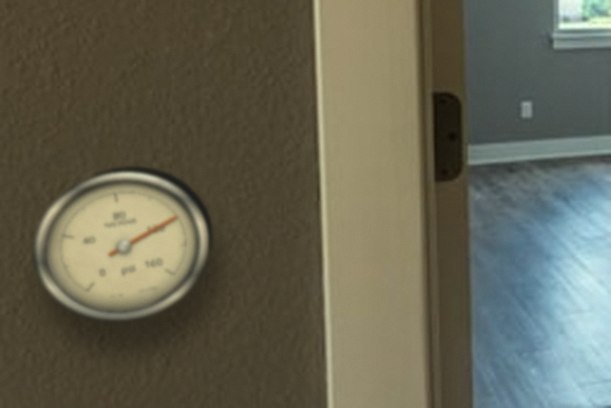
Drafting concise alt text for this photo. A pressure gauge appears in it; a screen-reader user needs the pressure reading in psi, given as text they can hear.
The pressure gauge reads 120 psi
